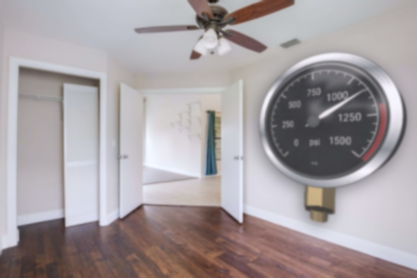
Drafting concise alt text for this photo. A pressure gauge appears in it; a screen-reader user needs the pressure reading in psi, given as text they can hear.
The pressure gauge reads 1100 psi
